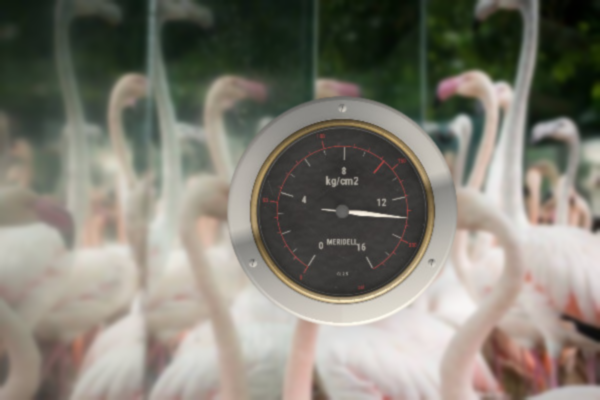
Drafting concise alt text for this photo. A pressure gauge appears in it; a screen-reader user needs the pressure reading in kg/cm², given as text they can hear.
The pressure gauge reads 13 kg/cm²
